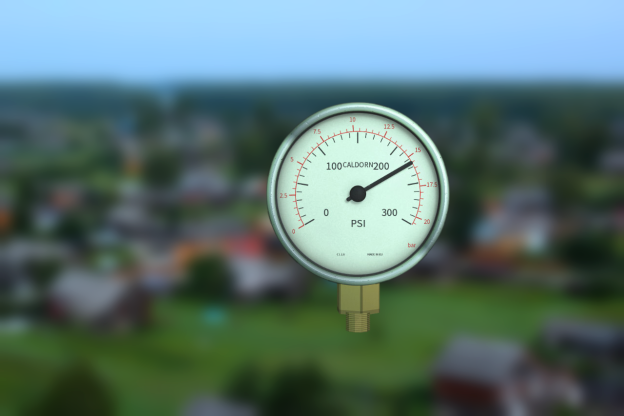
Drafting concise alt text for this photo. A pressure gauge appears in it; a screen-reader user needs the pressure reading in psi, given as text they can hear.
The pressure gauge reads 225 psi
